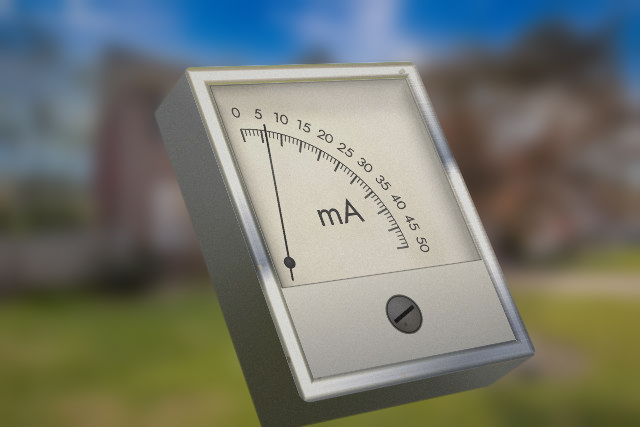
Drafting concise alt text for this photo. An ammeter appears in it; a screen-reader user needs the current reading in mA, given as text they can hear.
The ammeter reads 5 mA
